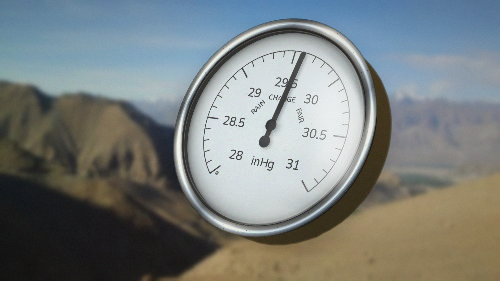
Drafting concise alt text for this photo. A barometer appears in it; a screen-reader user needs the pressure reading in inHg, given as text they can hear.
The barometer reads 29.6 inHg
